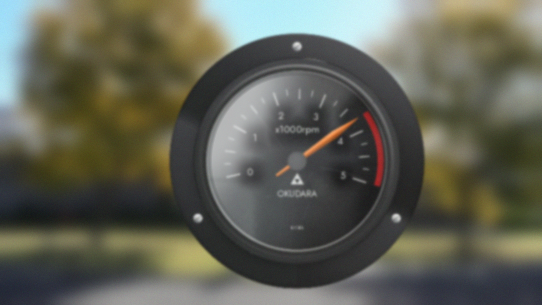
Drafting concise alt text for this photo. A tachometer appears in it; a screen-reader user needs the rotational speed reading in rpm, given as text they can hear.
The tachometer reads 3750 rpm
